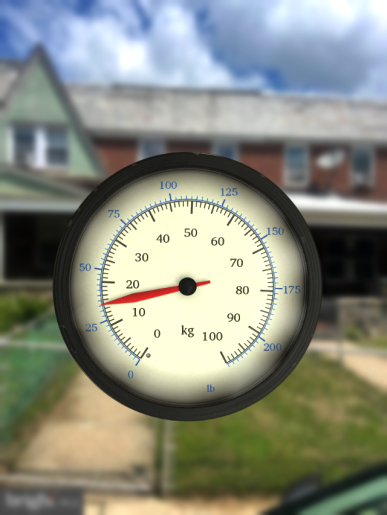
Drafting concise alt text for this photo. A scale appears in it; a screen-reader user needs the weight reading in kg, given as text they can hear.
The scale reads 15 kg
